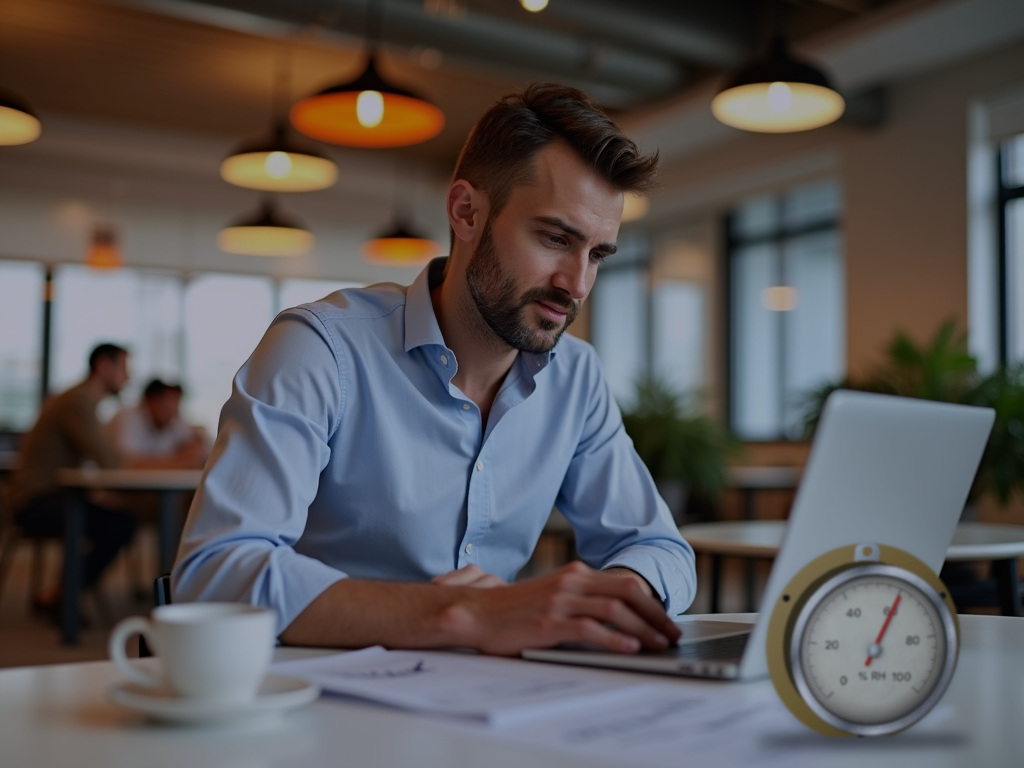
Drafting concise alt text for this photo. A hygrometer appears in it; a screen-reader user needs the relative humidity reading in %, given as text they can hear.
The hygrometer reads 60 %
